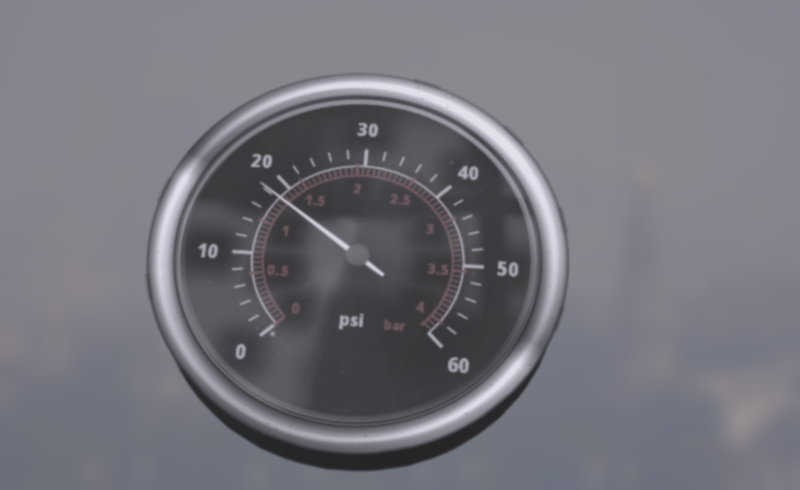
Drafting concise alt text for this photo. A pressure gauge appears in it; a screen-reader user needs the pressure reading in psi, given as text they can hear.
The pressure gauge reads 18 psi
